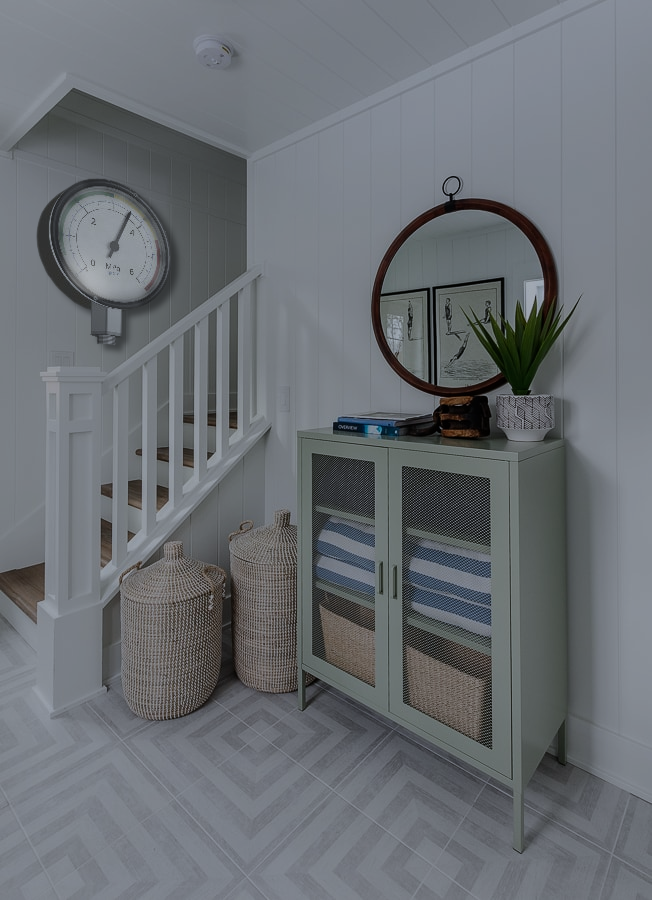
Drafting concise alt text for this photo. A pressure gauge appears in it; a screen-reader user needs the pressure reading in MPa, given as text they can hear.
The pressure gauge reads 3.5 MPa
